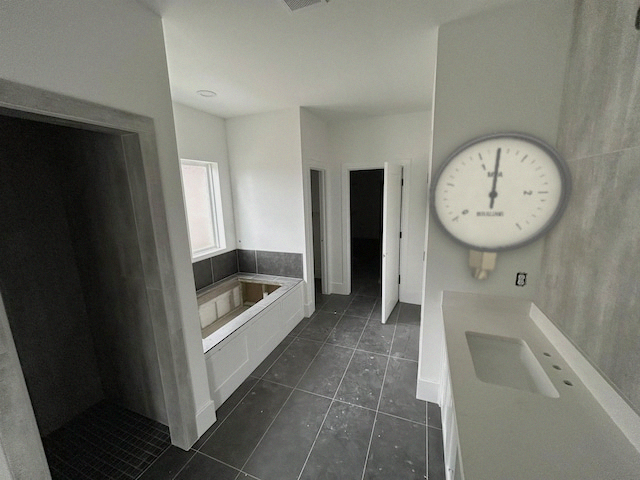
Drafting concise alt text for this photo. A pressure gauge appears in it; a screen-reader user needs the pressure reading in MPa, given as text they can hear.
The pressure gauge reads 1.2 MPa
